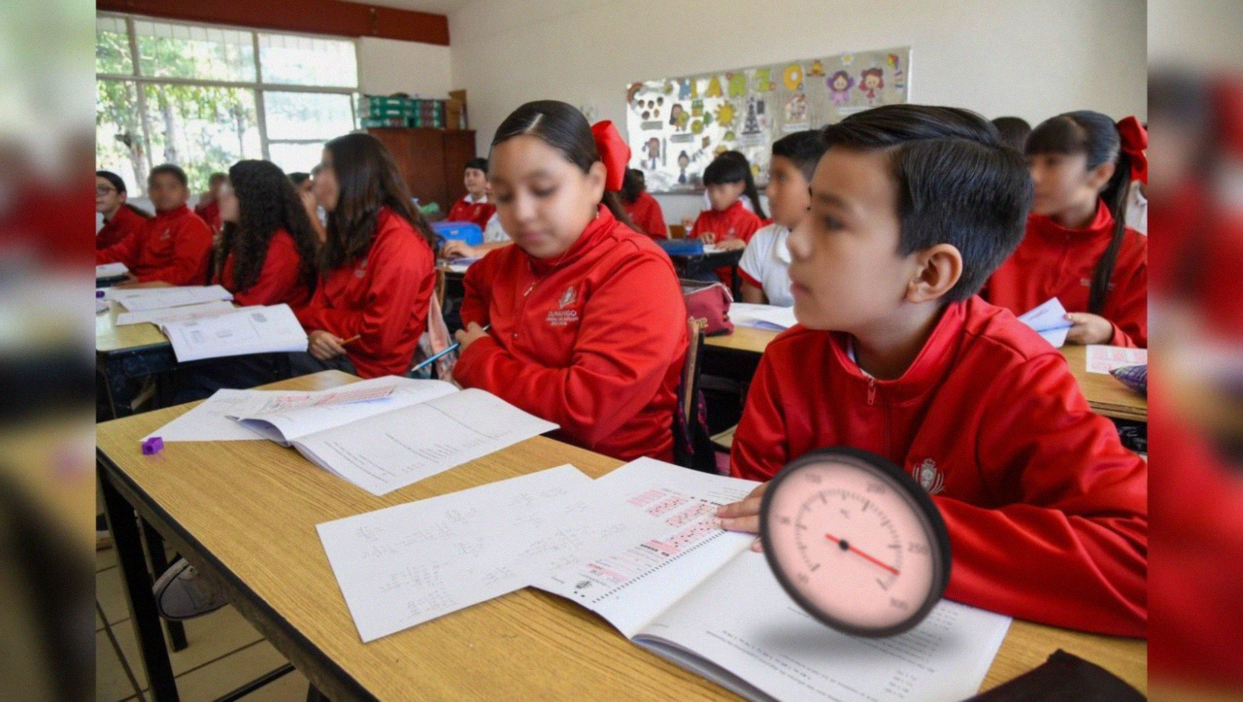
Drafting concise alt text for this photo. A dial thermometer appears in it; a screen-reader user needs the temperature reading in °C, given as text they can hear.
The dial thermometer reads 275 °C
